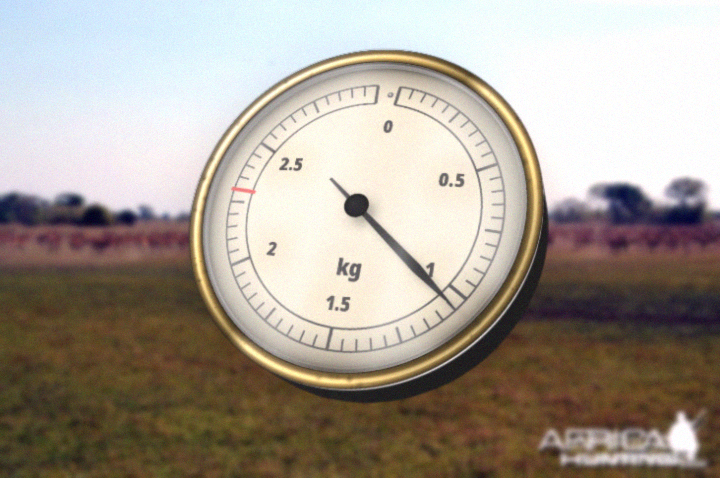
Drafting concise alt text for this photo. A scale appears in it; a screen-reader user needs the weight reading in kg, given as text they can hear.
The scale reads 1.05 kg
